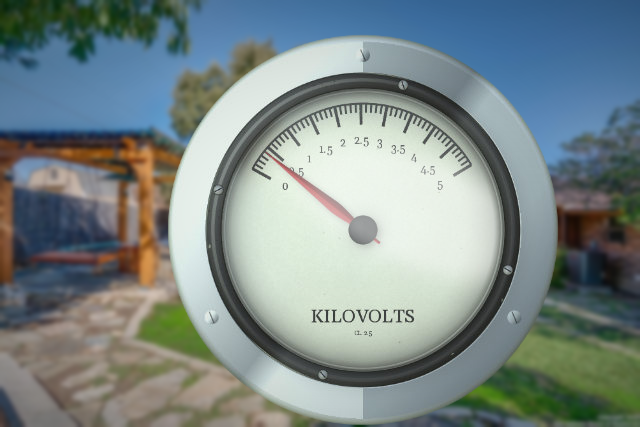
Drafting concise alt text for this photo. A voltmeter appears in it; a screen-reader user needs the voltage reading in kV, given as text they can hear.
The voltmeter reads 0.4 kV
